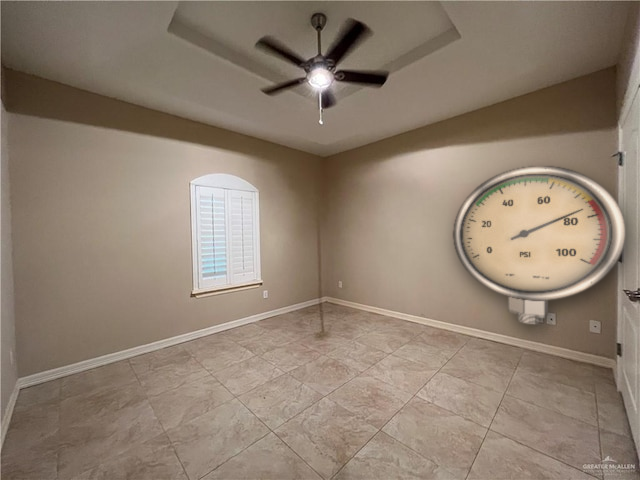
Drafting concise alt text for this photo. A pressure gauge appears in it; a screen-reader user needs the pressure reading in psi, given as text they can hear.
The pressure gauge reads 76 psi
